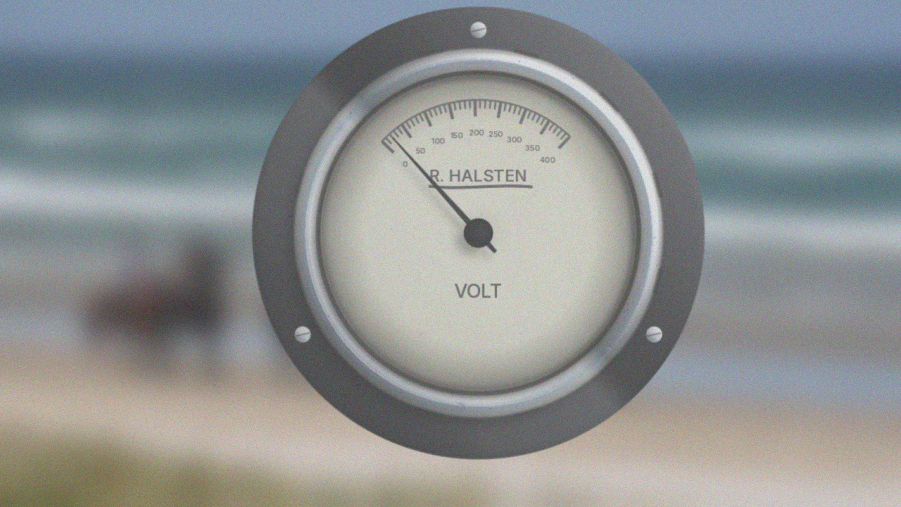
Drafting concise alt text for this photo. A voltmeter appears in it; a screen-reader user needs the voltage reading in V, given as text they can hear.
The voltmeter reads 20 V
